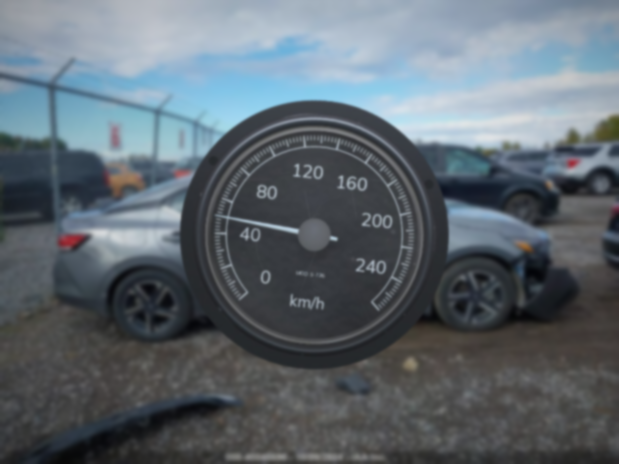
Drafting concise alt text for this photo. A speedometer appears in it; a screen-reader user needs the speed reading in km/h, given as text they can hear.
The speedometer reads 50 km/h
